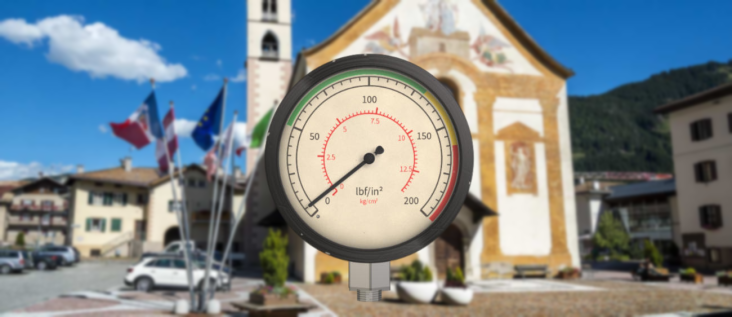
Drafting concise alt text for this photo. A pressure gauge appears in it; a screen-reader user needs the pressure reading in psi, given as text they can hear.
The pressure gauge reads 5 psi
